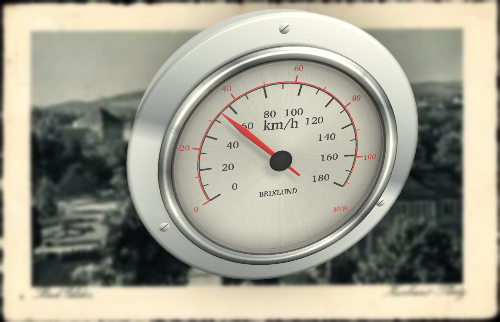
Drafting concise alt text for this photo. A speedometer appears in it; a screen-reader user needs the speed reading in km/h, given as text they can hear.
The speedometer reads 55 km/h
